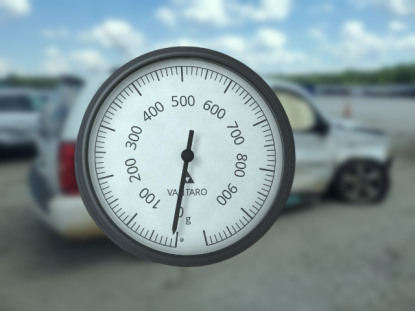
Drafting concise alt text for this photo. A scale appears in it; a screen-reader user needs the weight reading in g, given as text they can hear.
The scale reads 10 g
